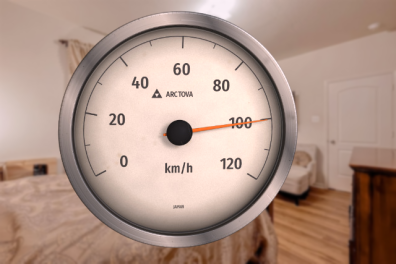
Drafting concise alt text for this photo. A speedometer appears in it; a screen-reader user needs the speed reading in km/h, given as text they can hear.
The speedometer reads 100 km/h
